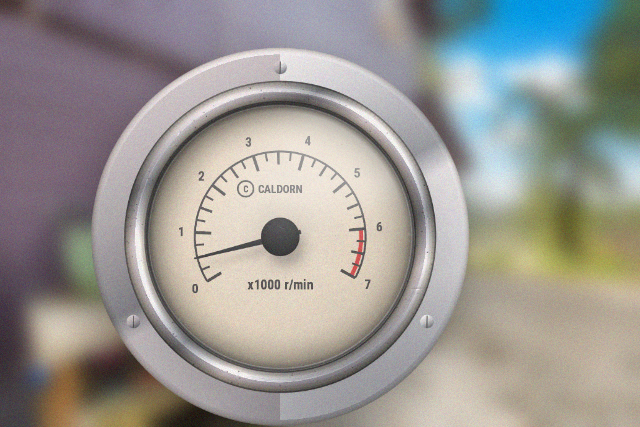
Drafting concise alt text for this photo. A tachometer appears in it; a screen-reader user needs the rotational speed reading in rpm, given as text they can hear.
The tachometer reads 500 rpm
